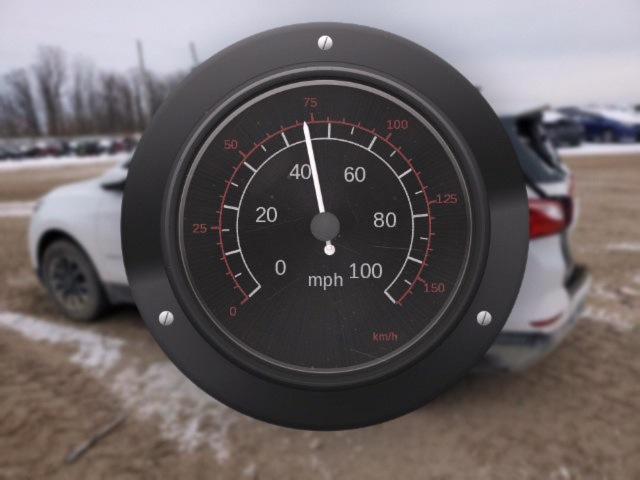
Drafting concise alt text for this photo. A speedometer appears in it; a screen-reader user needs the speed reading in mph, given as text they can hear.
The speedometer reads 45 mph
